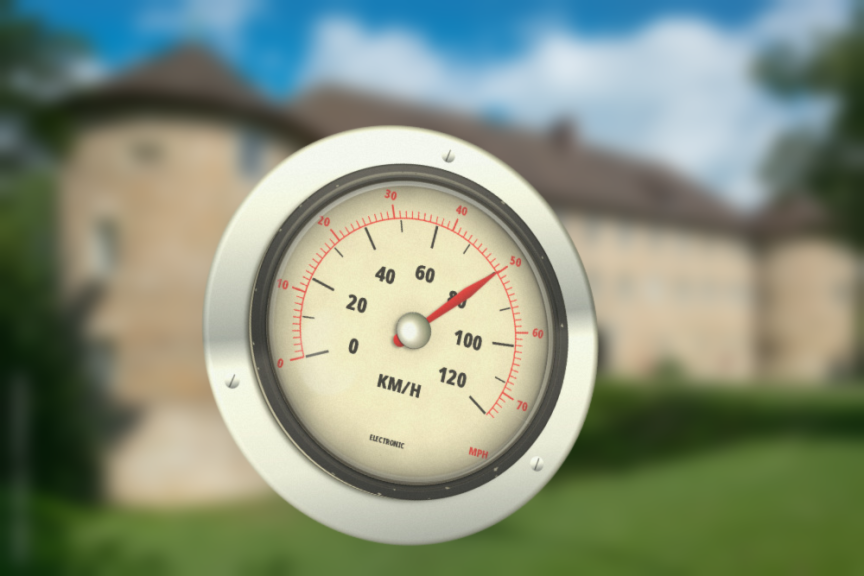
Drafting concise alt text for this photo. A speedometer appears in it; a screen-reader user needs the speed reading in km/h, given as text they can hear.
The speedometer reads 80 km/h
